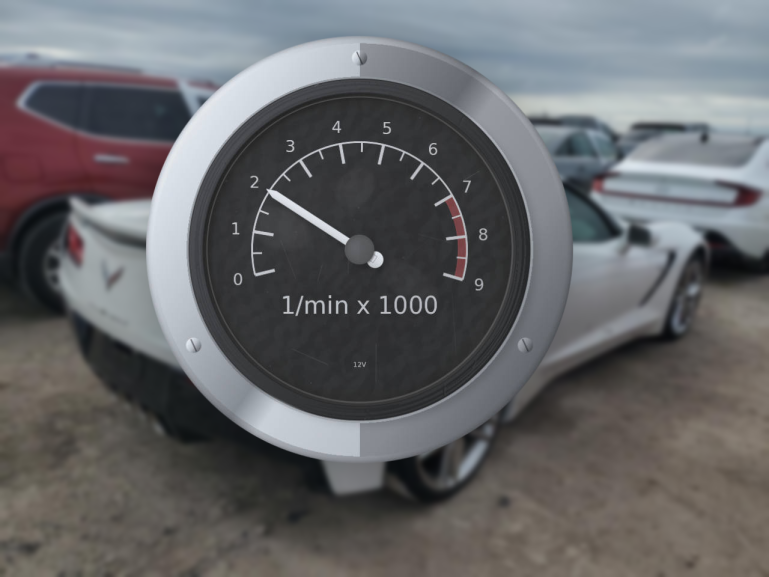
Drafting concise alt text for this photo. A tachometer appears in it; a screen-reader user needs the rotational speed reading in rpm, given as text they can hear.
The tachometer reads 2000 rpm
